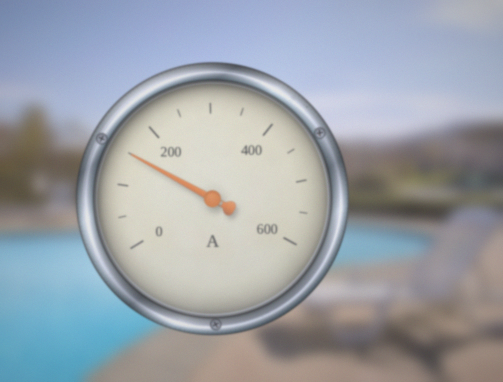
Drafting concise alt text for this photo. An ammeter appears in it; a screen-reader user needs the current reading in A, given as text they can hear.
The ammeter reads 150 A
